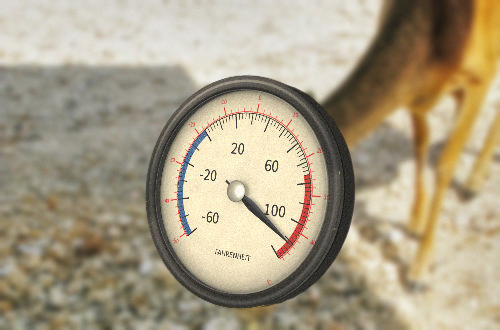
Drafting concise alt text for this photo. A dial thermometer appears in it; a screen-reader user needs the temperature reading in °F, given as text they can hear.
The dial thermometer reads 110 °F
